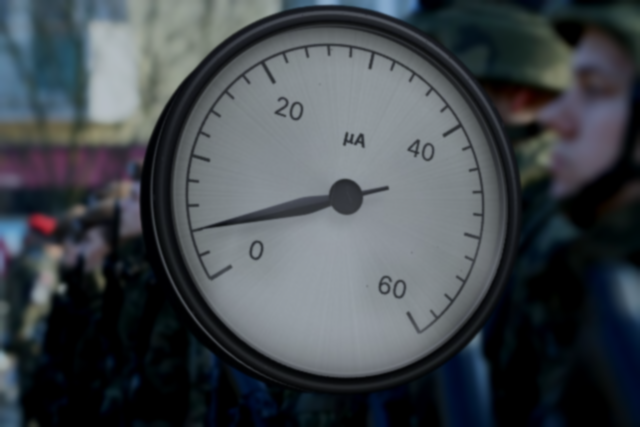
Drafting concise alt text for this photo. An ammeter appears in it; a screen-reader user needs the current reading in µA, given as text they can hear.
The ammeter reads 4 µA
